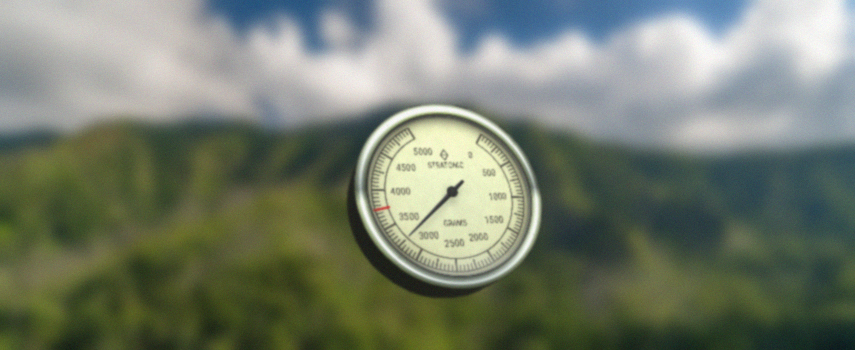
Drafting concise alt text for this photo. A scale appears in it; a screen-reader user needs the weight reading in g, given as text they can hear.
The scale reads 3250 g
